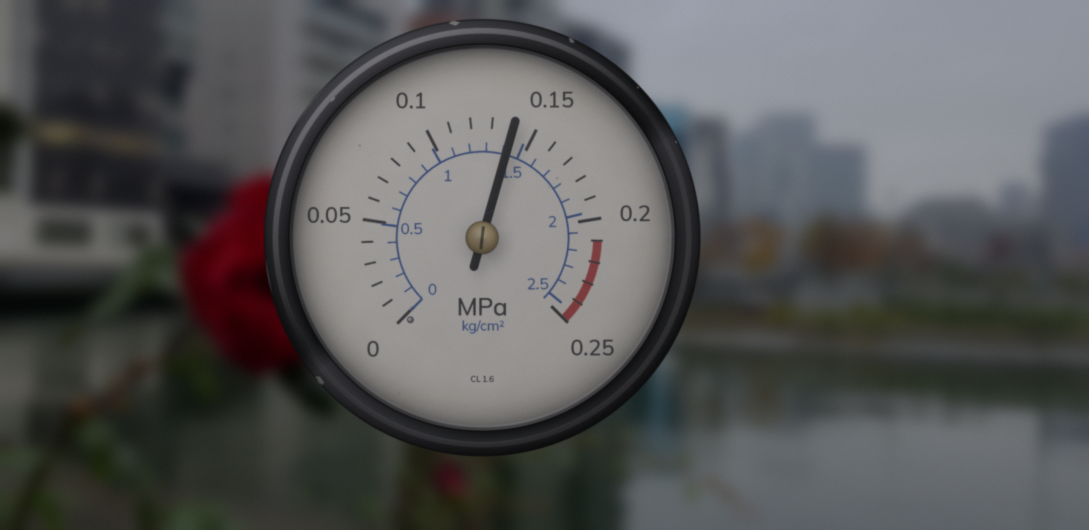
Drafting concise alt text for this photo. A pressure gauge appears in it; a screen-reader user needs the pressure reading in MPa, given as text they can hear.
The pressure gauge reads 0.14 MPa
